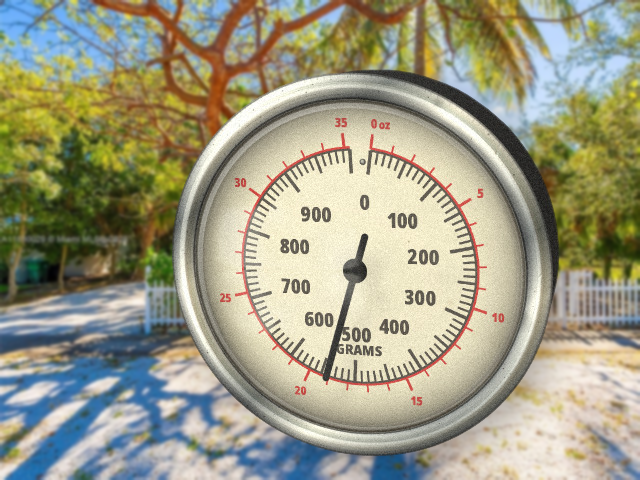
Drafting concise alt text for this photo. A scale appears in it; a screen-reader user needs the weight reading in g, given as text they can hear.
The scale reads 540 g
